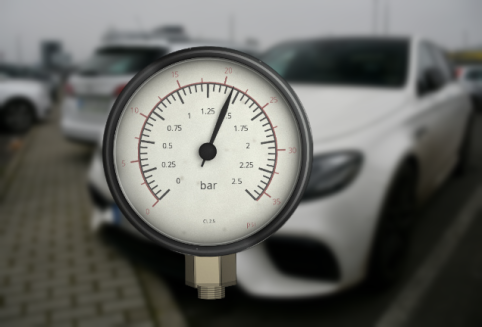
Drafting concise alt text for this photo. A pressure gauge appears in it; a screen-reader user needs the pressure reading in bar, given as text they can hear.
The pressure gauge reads 1.45 bar
